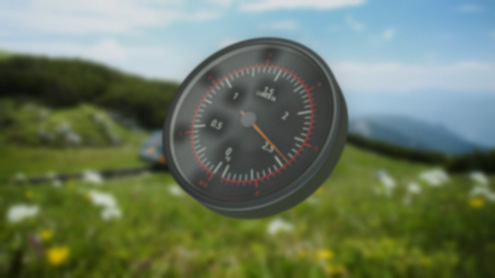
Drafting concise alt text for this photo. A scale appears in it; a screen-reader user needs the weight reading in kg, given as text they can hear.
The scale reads 2.45 kg
